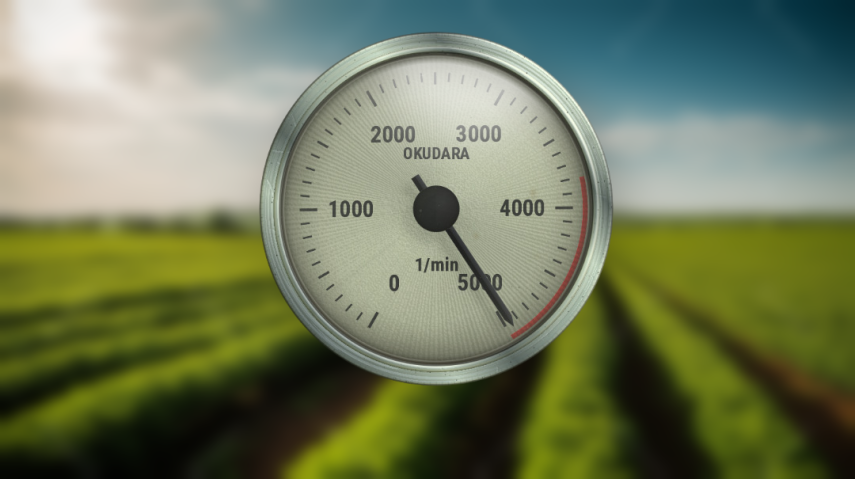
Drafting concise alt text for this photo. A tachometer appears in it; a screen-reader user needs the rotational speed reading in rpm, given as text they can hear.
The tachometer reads 4950 rpm
